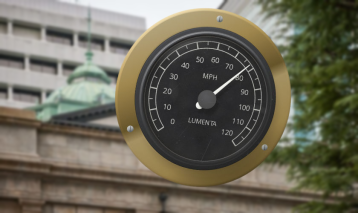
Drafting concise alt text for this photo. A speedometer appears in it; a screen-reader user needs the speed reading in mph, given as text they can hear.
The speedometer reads 77.5 mph
